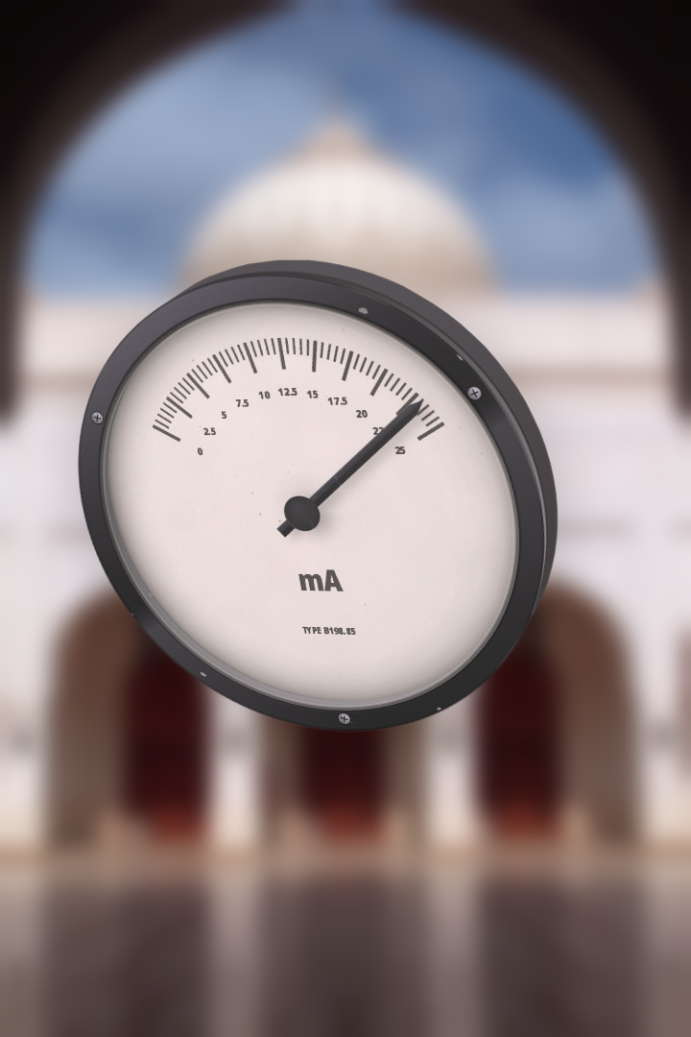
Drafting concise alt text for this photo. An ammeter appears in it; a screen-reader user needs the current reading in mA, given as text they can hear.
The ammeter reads 23 mA
